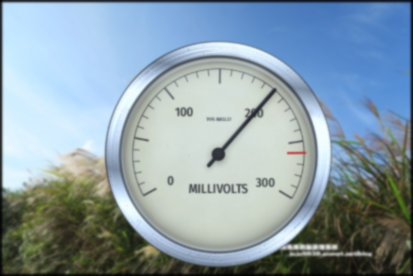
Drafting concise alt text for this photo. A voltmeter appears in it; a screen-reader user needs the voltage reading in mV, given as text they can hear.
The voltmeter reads 200 mV
